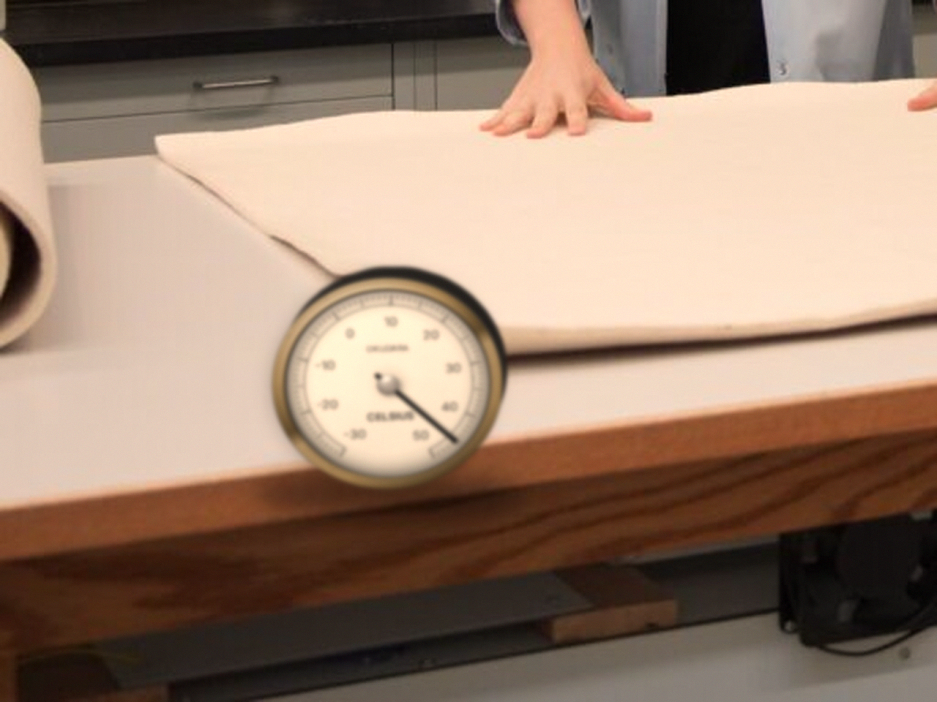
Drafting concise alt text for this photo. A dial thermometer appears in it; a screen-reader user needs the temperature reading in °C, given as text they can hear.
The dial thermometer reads 45 °C
